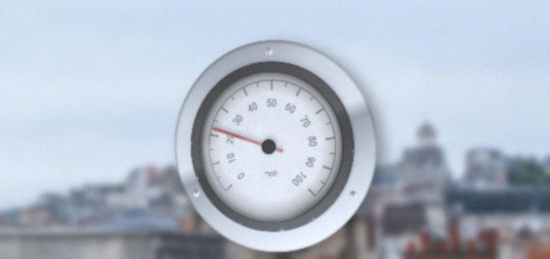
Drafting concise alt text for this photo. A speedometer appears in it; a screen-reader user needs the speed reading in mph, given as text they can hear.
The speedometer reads 22.5 mph
